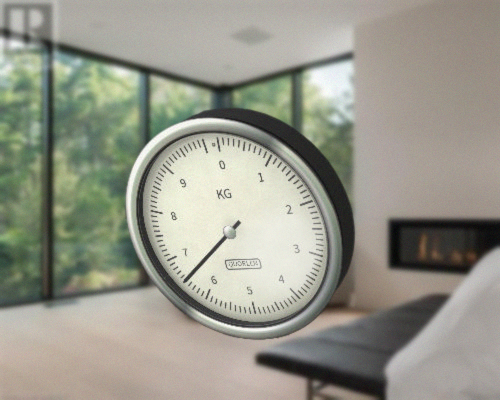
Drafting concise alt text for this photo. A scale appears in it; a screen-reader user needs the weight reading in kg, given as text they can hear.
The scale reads 6.5 kg
